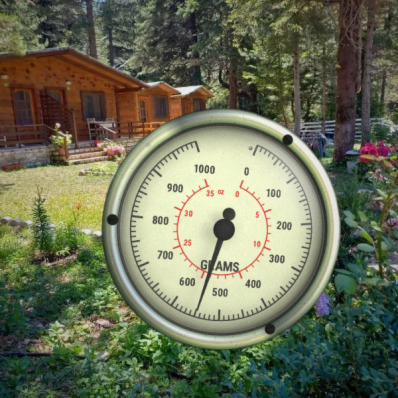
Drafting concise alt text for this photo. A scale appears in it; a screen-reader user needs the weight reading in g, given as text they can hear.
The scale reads 550 g
